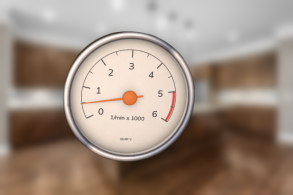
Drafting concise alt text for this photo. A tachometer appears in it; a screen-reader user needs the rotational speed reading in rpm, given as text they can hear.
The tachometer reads 500 rpm
